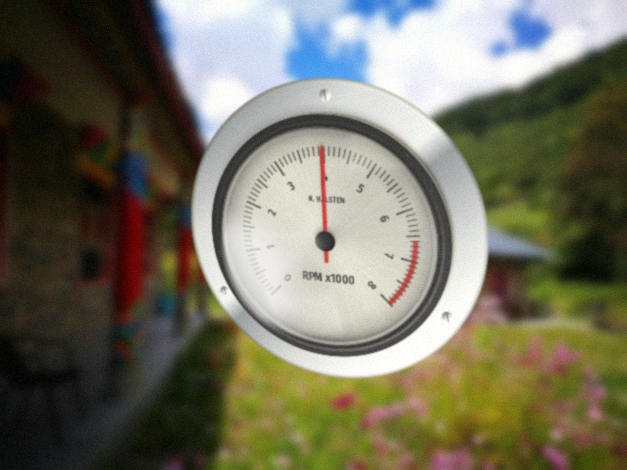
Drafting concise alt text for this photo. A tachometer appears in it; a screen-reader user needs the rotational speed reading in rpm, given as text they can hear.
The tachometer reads 4000 rpm
